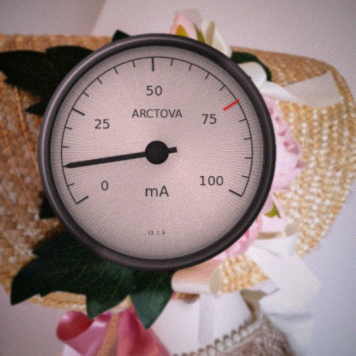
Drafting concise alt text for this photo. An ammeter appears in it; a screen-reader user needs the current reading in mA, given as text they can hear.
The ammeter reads 10 mA
